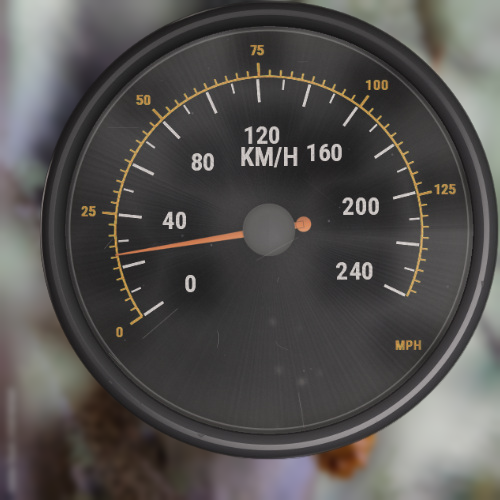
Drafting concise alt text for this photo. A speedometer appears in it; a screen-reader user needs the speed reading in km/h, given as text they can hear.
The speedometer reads 25 km/h
